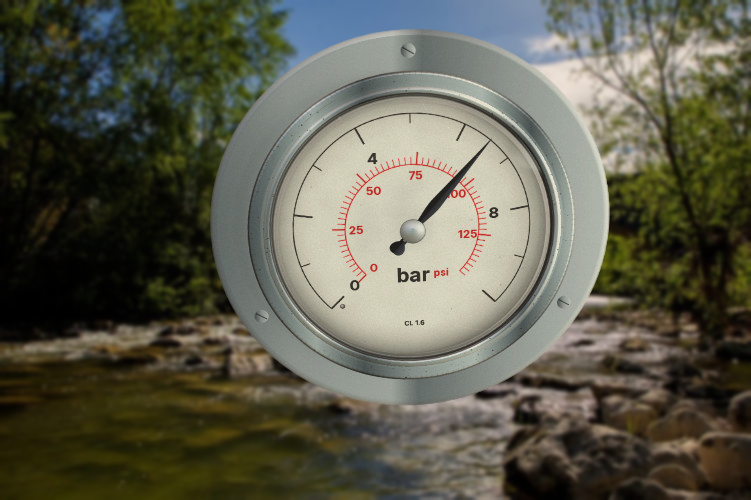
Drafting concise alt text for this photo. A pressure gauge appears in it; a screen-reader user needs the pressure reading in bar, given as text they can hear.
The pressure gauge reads 6.5 bar
